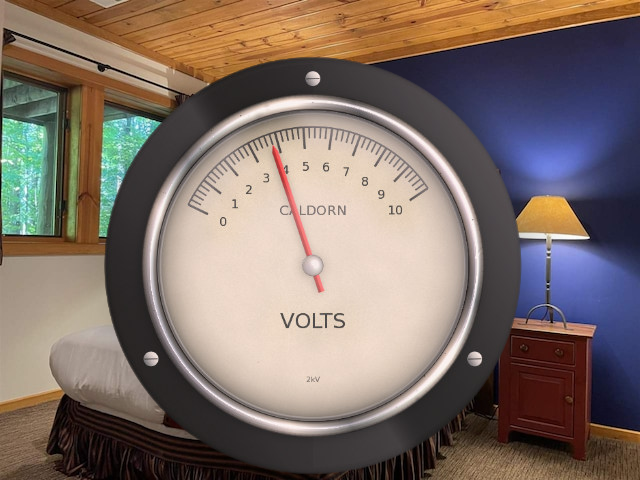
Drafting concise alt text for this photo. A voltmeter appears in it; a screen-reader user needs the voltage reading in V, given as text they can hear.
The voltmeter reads 3.8 V
